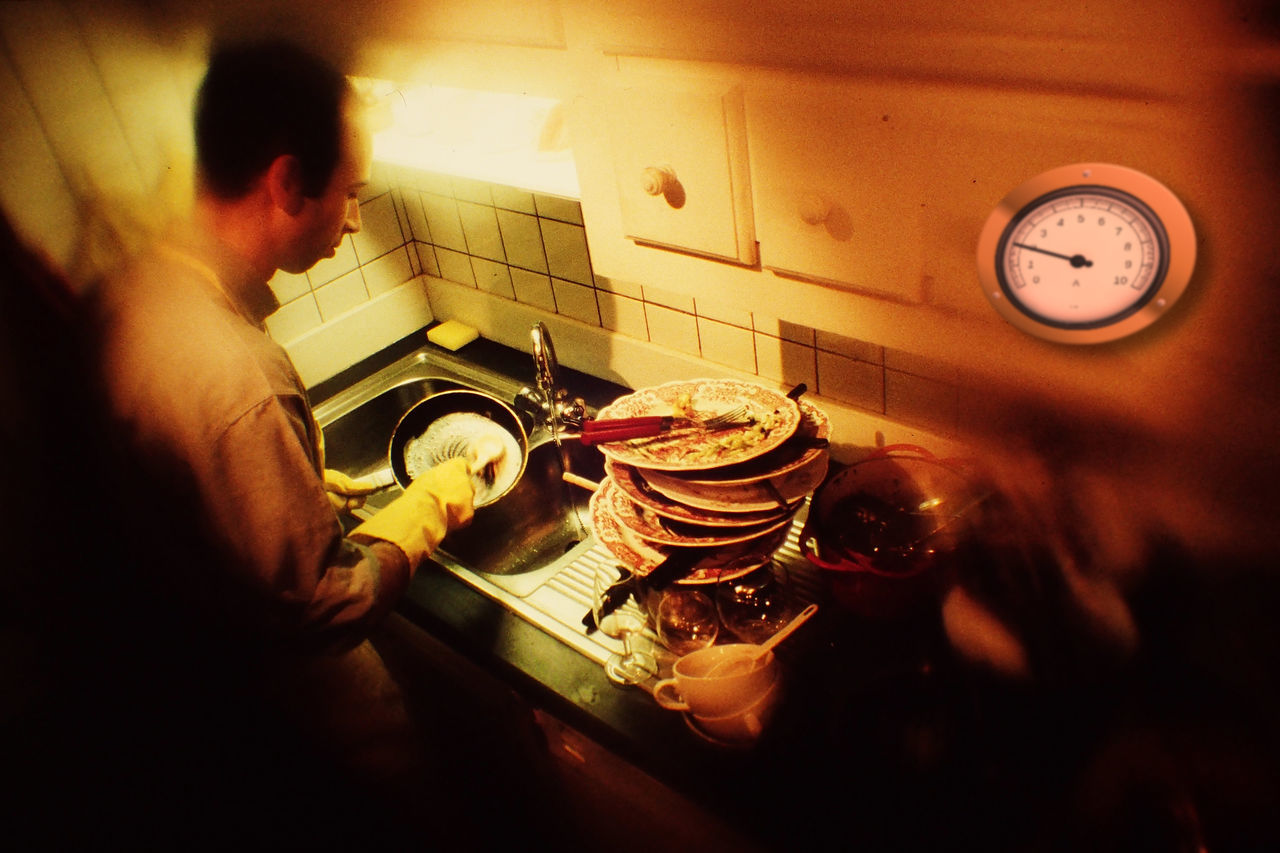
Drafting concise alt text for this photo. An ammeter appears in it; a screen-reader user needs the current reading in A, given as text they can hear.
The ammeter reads 2 A
